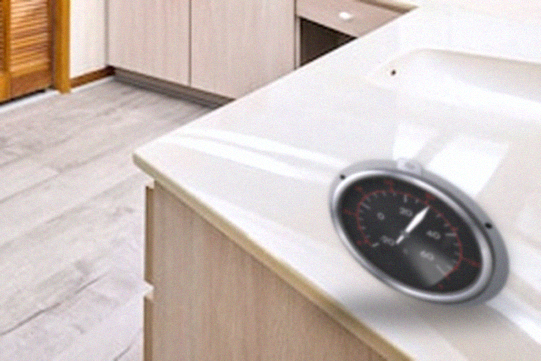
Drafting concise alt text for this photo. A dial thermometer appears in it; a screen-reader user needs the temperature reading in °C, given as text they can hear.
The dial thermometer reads 28 °C
